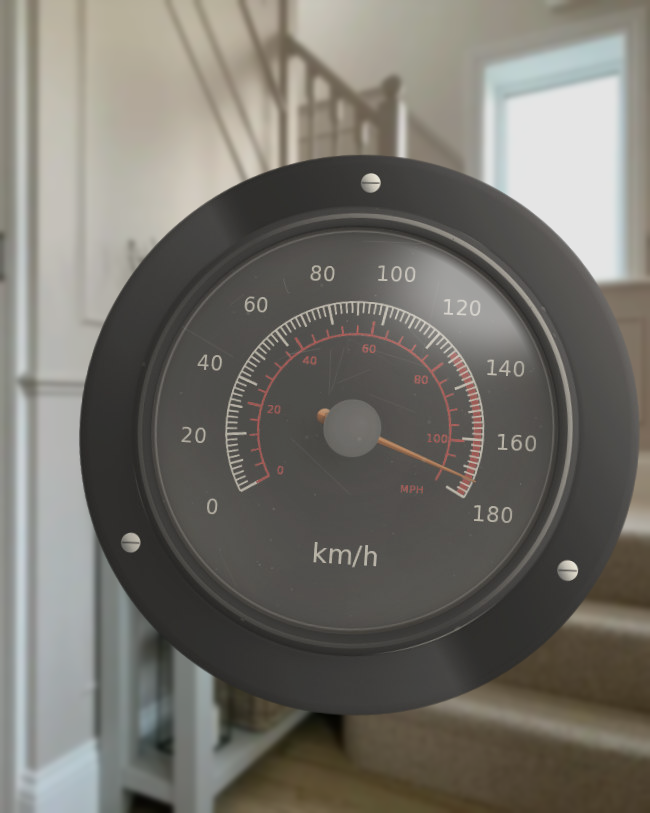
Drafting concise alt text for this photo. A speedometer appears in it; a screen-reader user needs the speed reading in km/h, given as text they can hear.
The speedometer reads 174 km/h
